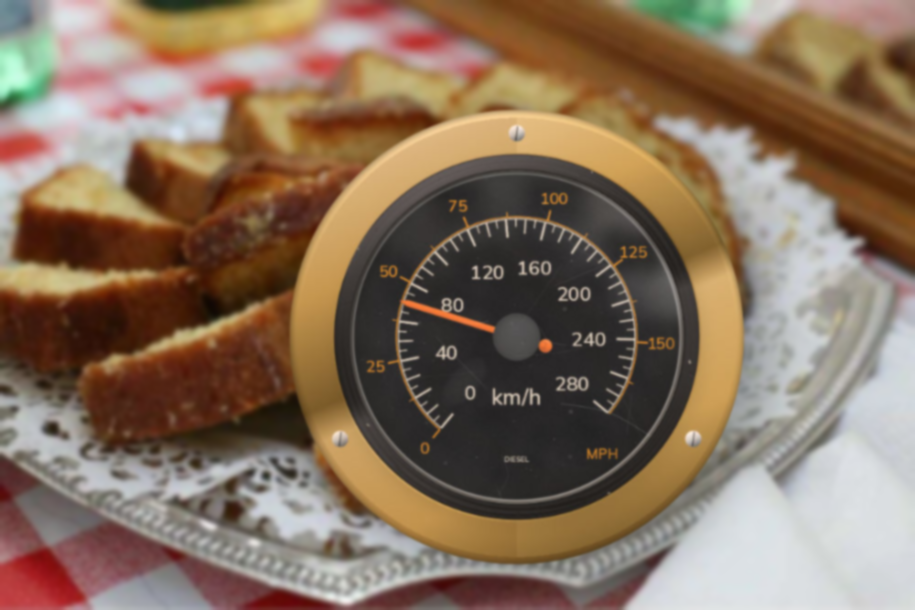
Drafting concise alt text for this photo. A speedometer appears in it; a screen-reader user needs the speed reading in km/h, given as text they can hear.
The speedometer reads 70 km/h
